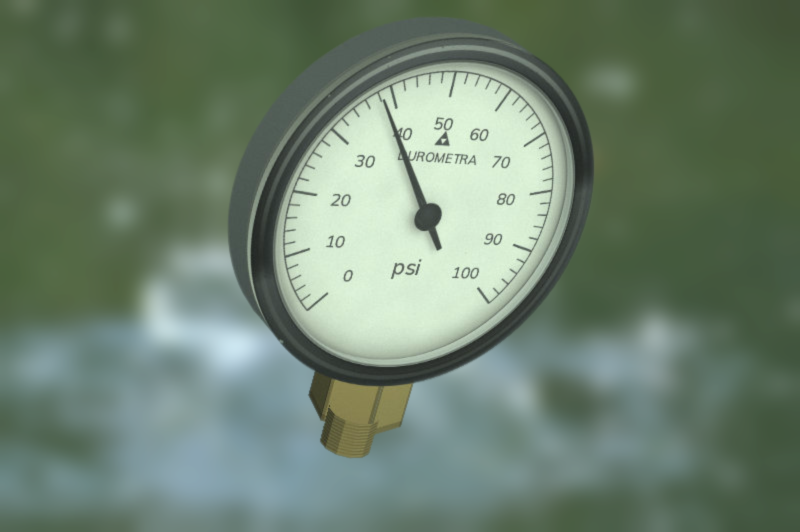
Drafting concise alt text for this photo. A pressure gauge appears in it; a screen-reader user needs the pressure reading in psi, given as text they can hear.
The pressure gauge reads 38 psi
